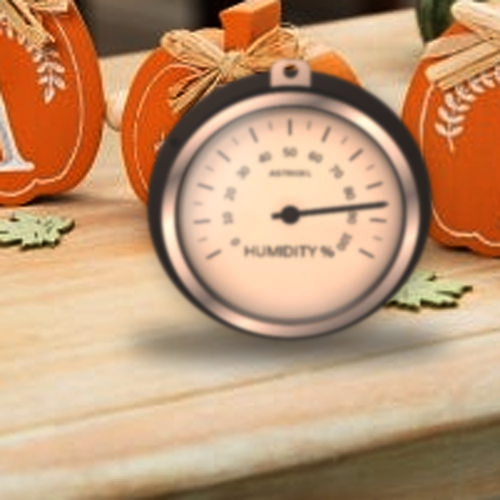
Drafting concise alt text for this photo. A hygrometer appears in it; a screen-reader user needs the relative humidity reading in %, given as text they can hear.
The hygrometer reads 85 %
